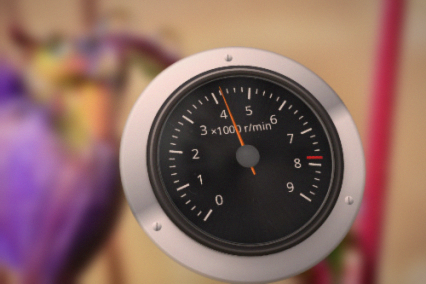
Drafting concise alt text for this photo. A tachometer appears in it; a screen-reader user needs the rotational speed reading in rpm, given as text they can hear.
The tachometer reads 4200 rpm
